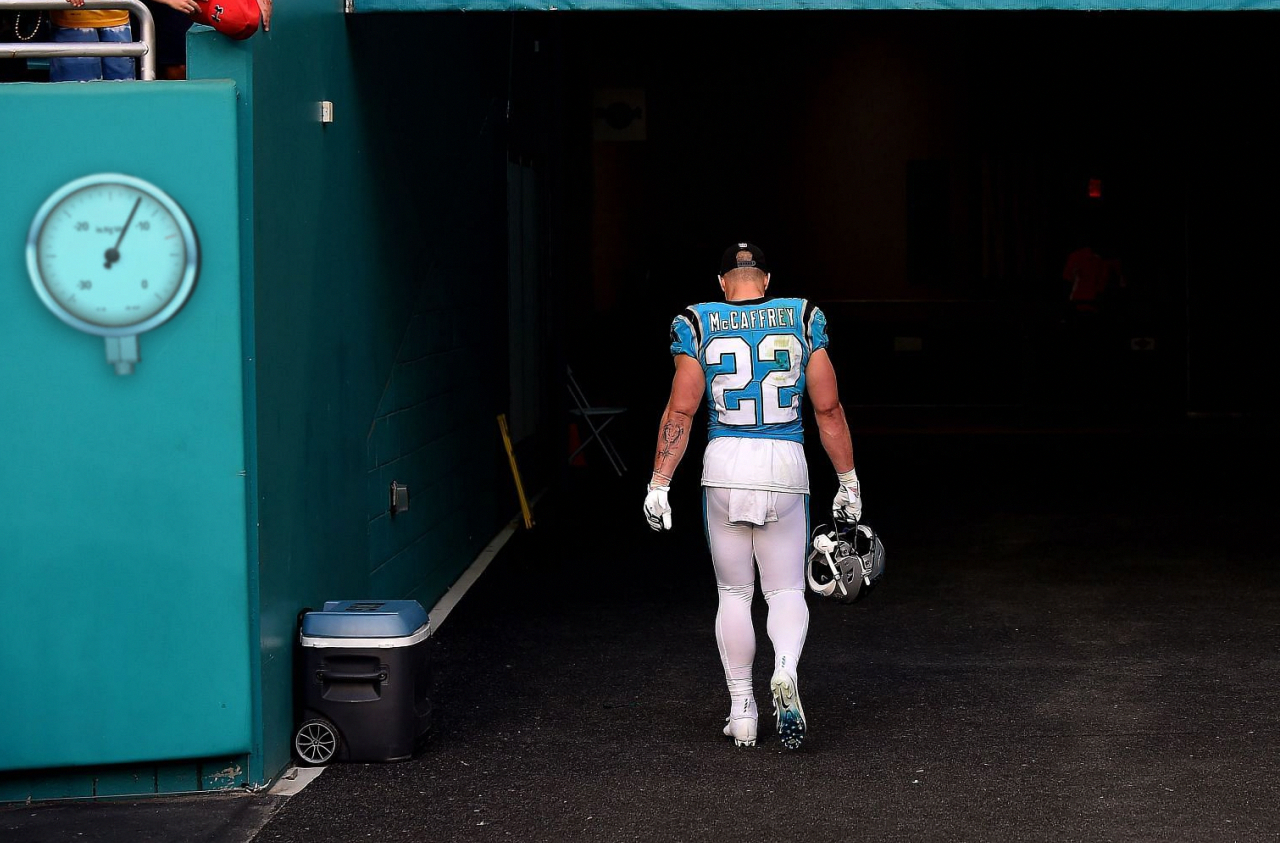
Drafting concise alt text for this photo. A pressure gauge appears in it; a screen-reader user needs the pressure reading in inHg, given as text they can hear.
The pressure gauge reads -12 inHg
